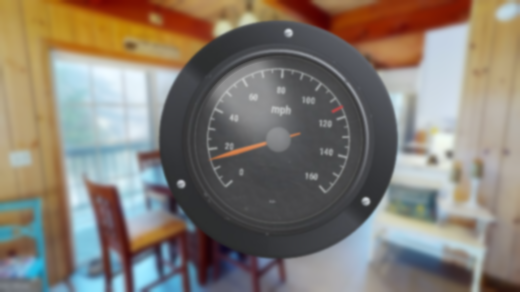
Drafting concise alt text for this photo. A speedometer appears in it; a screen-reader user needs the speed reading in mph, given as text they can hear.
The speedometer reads 15 mph
